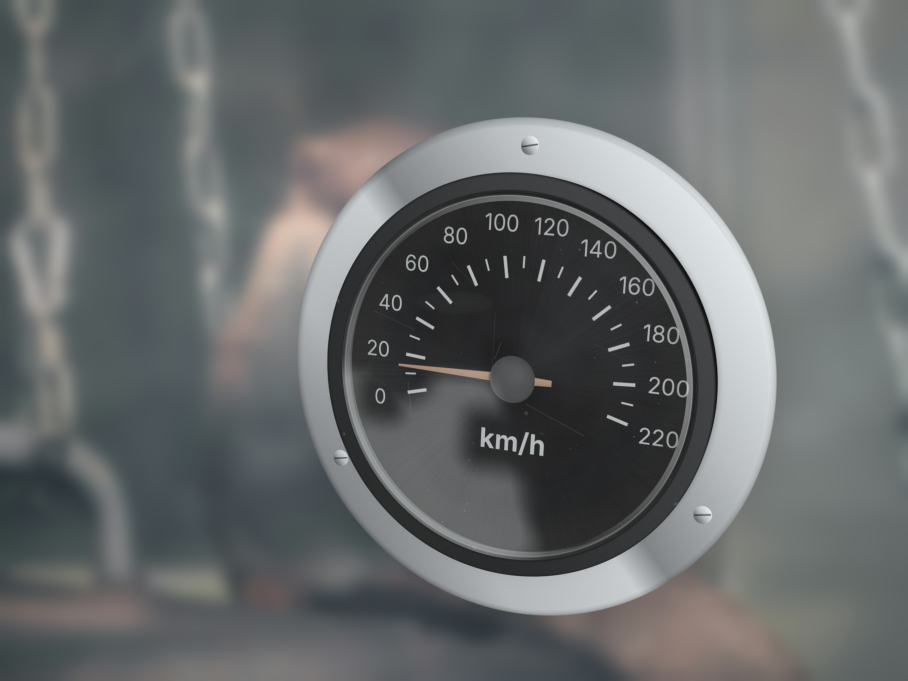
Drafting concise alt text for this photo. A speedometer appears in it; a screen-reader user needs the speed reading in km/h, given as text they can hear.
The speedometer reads 15 km/h
